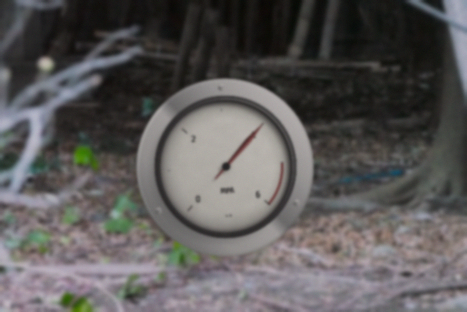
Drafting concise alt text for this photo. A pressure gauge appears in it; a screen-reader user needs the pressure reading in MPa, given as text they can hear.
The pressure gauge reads 4 MPa
